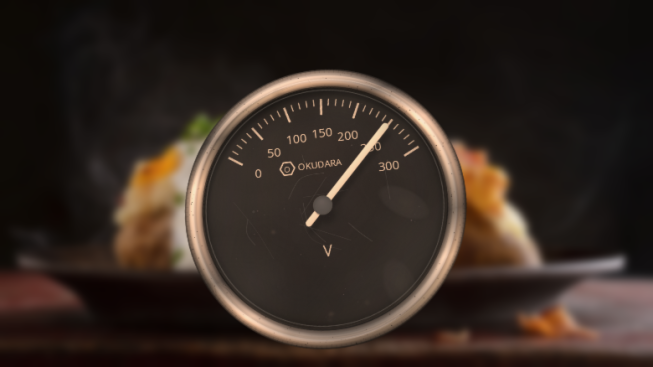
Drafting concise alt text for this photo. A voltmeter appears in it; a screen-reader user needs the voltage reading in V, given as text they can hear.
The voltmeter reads 250 V
